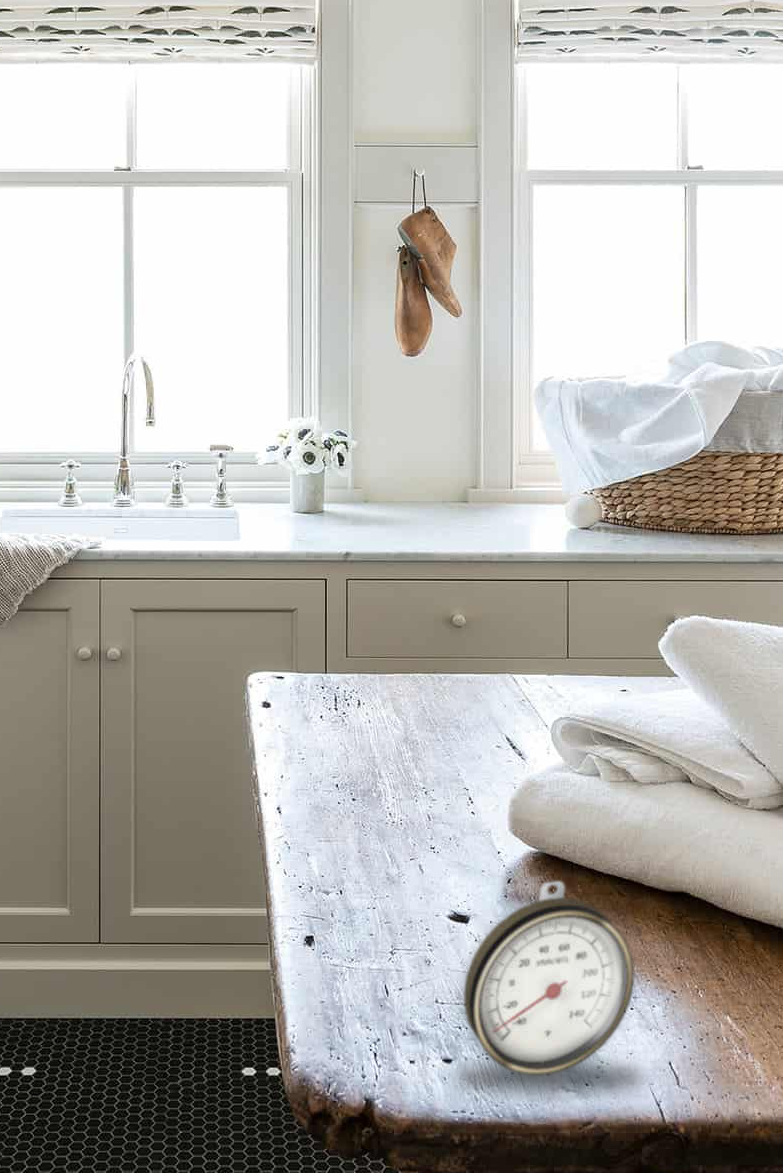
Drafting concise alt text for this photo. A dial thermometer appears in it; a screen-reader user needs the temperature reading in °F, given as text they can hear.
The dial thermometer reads -30 °F
